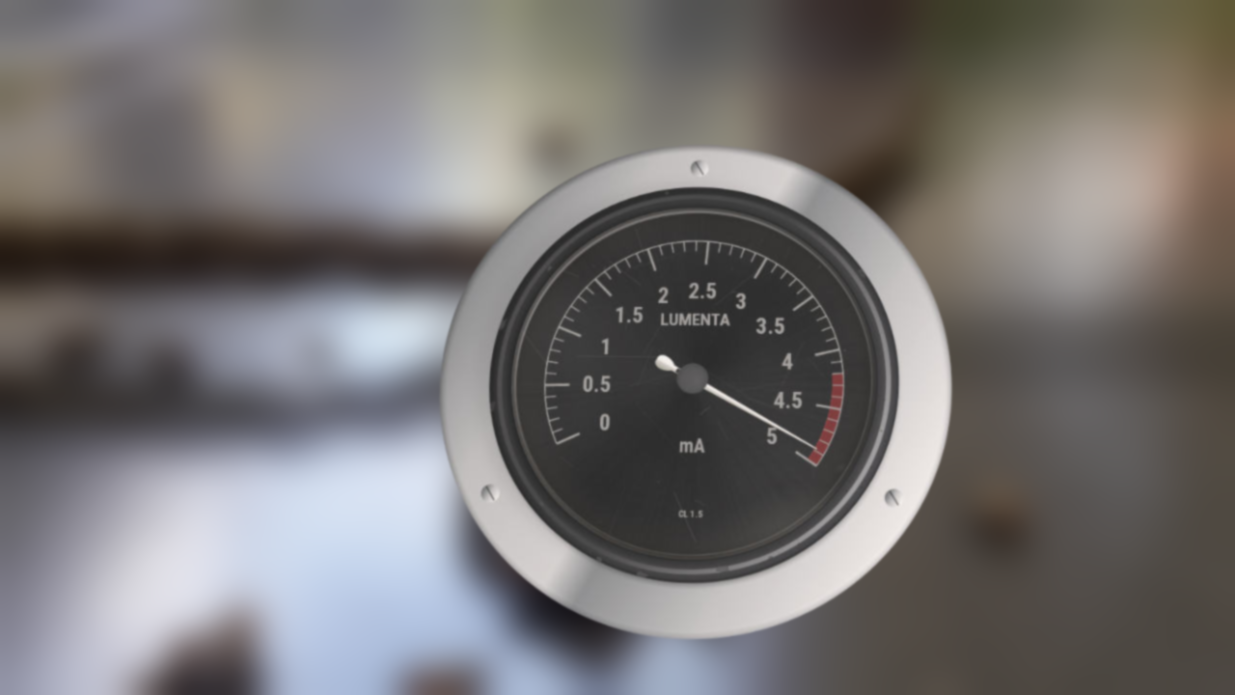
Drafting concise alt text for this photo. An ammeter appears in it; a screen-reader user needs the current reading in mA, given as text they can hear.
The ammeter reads 4.9 mA
